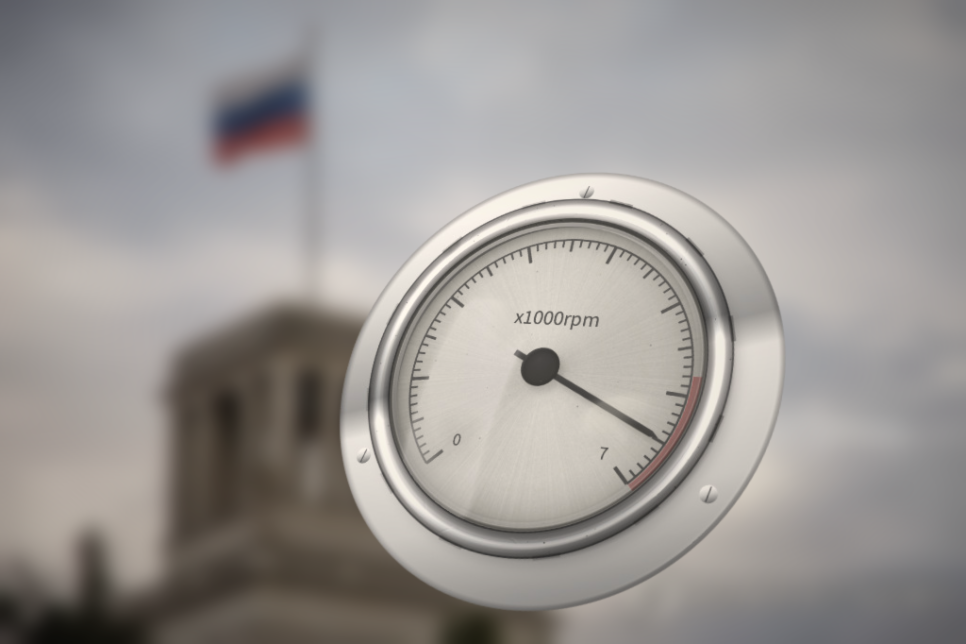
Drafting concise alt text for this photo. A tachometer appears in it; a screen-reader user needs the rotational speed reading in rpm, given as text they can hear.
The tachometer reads 6500 rpm
